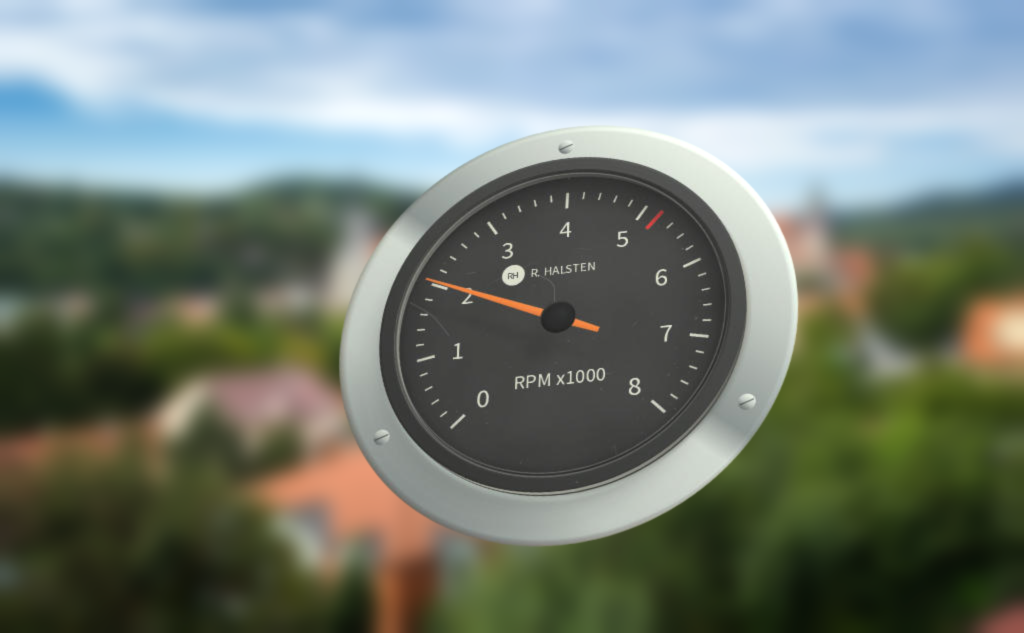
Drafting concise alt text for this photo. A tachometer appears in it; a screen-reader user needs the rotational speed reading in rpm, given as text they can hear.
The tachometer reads 2000 rpm
